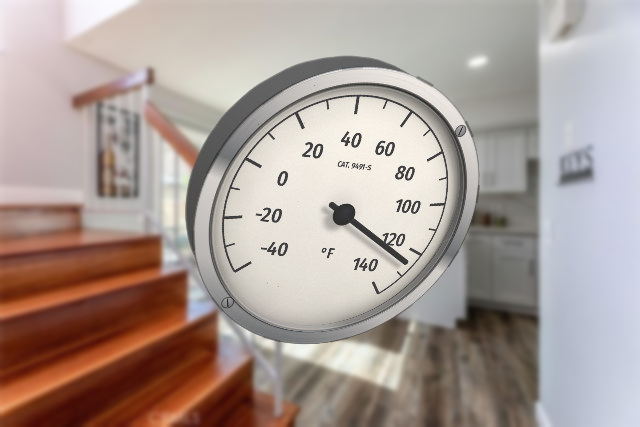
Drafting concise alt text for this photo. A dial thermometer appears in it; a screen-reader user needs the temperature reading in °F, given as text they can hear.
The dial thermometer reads 125 °F
